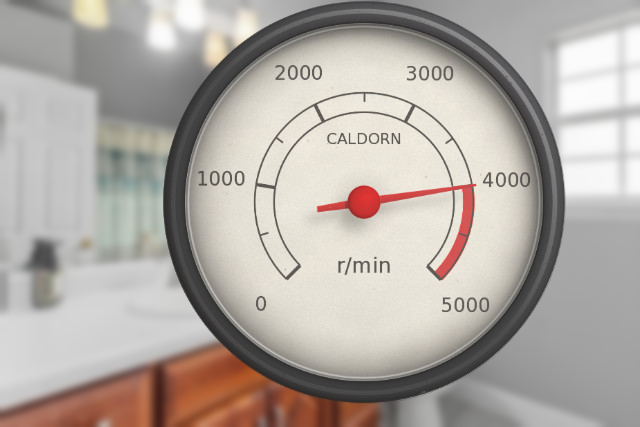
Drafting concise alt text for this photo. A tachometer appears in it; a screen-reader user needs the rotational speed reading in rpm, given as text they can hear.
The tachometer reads 4000 rpm
